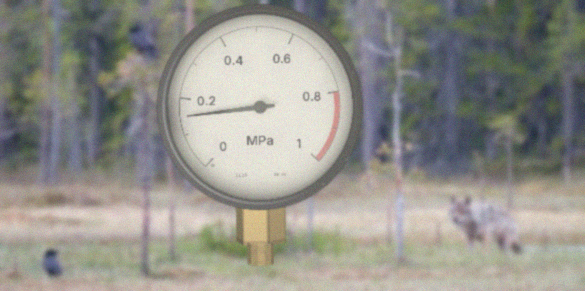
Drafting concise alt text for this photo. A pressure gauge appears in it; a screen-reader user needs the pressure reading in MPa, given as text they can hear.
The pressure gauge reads 0.15 MPa
